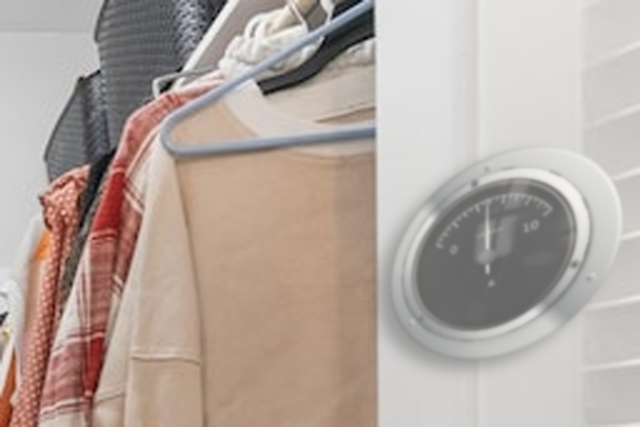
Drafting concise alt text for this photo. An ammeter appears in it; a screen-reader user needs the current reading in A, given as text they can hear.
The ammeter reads 5 A
